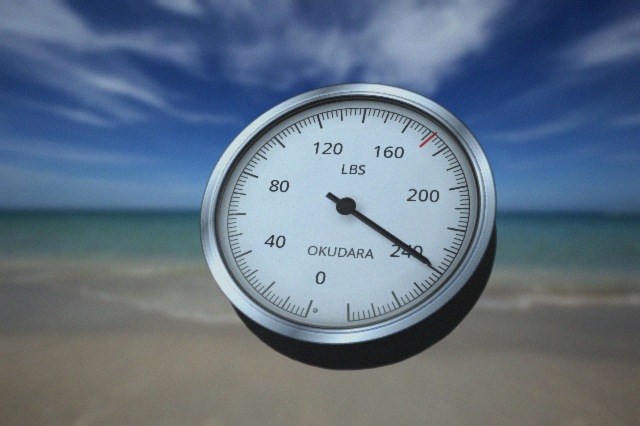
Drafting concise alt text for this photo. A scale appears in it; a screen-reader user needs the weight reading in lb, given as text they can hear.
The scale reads 240 lb
